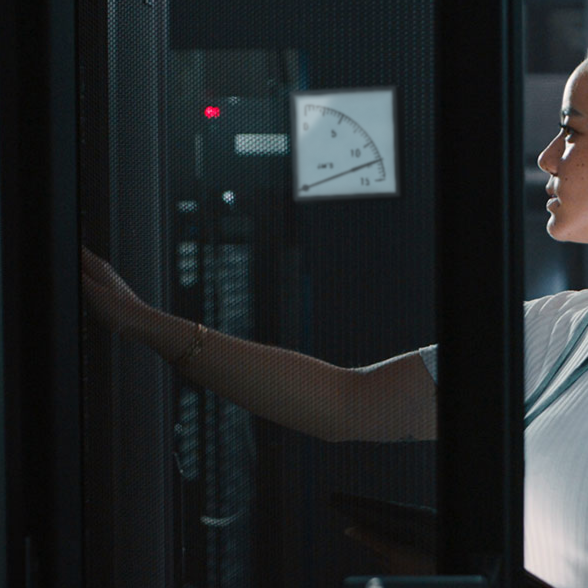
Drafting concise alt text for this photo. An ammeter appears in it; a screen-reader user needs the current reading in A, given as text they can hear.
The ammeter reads 12.5 A
